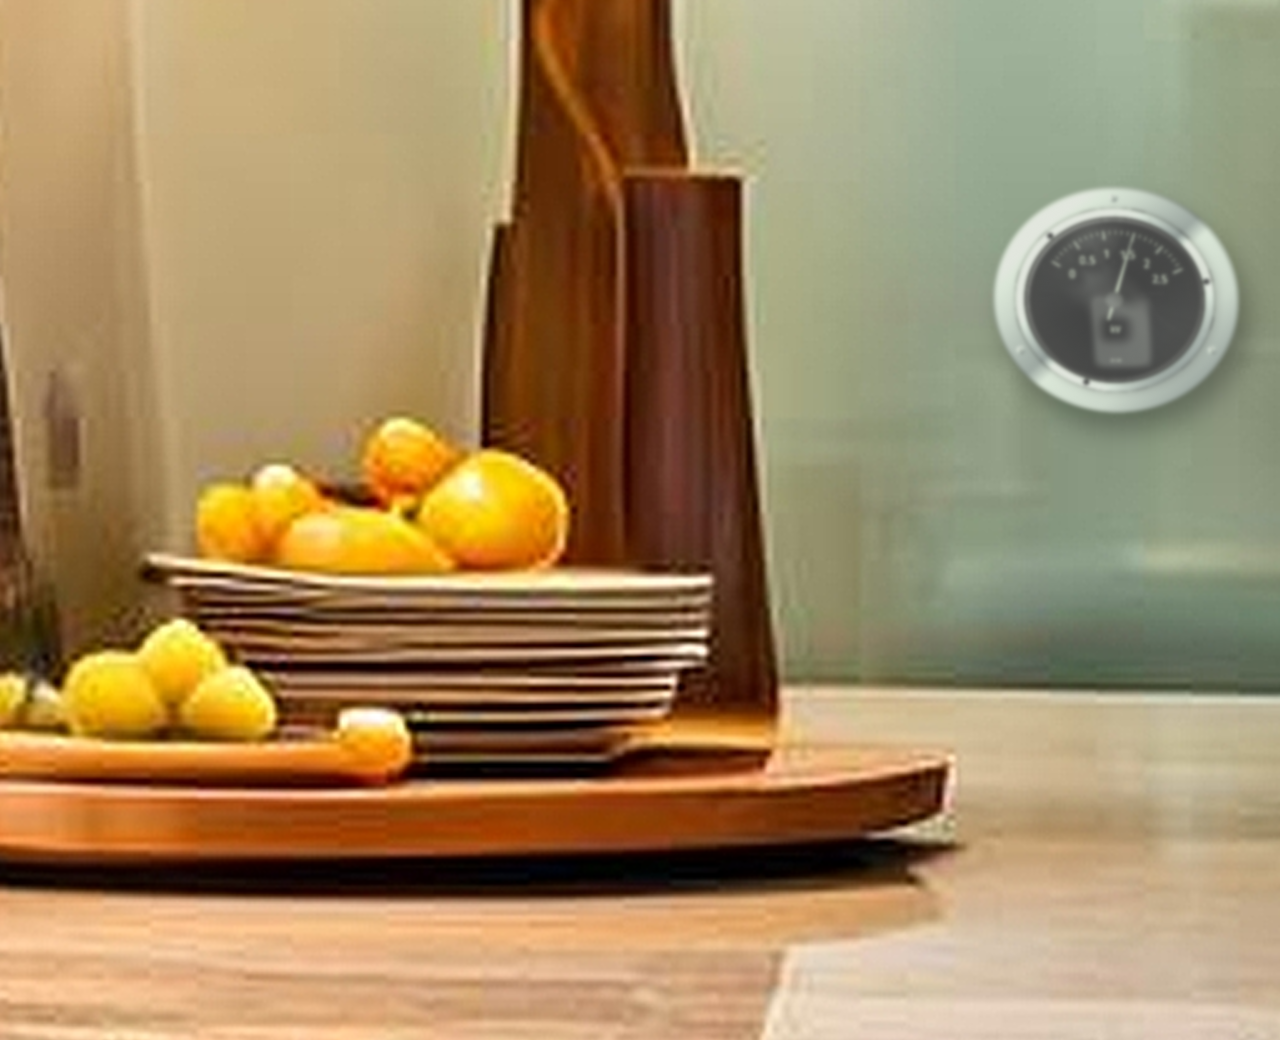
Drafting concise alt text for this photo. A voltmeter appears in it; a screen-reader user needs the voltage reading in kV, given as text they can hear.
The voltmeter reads 1.5 kV
